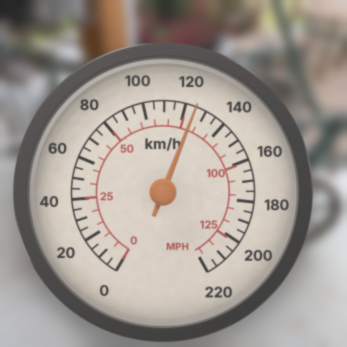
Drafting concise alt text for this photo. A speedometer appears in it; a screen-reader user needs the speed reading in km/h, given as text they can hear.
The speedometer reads 125 km/h
